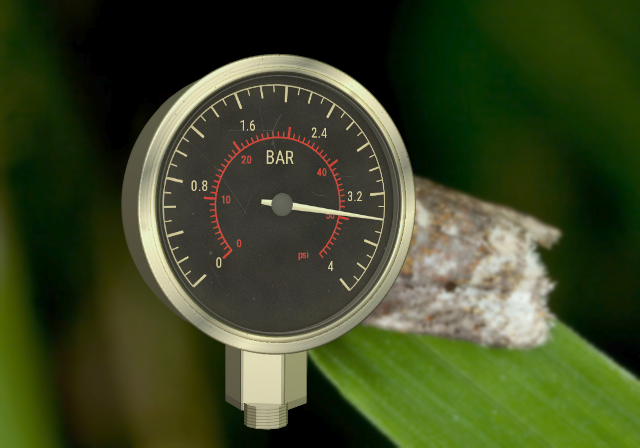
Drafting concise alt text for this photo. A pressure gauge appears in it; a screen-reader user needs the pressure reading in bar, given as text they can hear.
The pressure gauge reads 3.4 bar
